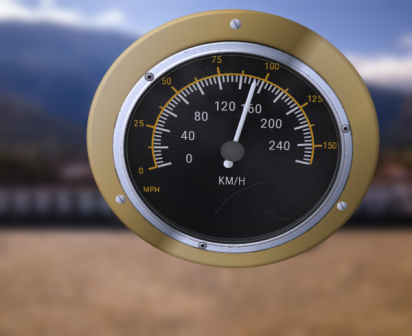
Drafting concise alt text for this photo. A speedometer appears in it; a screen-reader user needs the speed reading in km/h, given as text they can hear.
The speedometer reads 152 km/h
